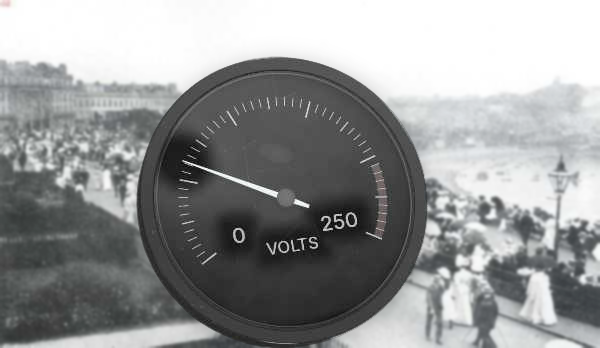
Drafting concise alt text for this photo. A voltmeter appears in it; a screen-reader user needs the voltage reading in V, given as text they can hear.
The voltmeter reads 60 V
